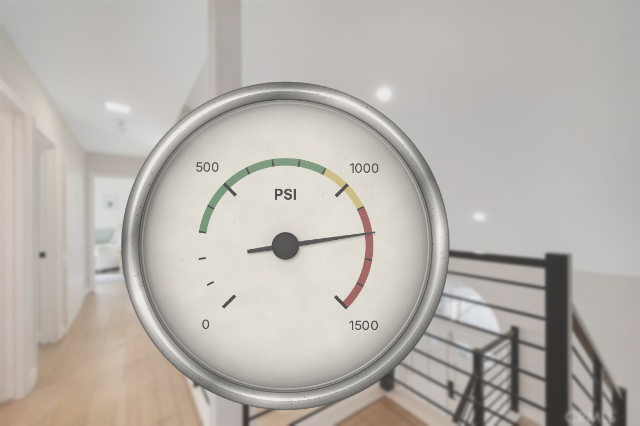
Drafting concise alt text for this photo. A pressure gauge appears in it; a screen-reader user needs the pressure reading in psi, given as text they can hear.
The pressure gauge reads 1200 psi
